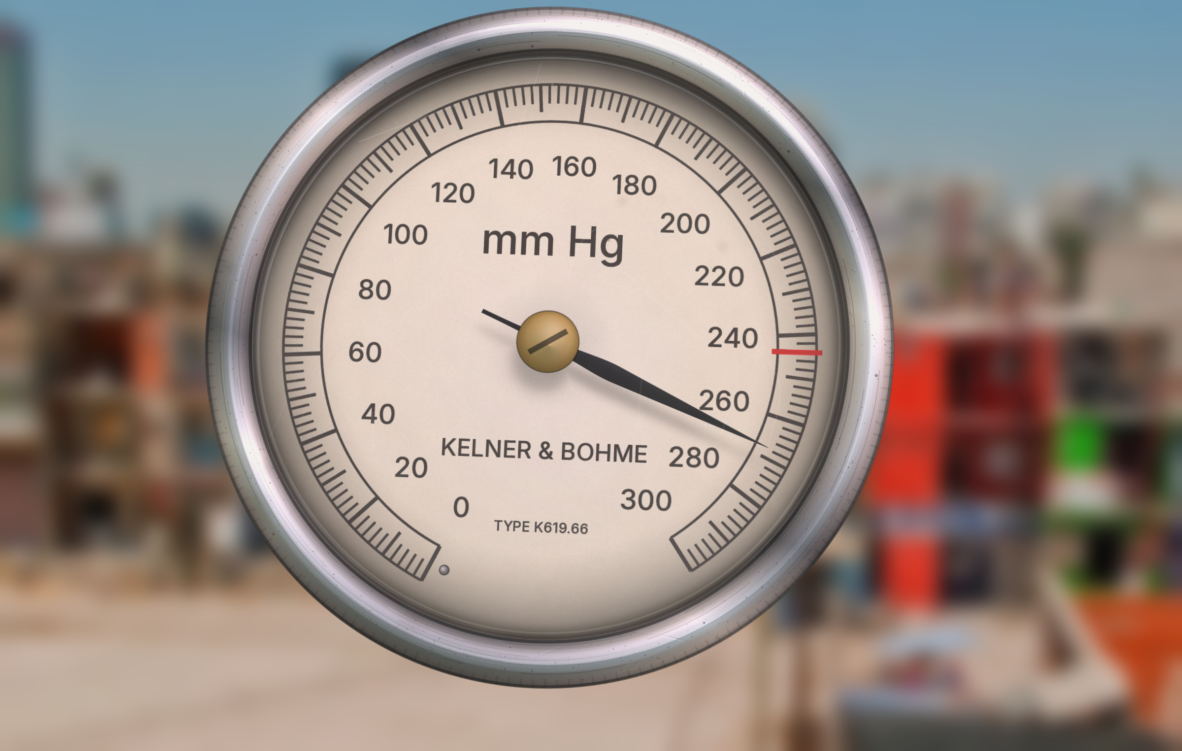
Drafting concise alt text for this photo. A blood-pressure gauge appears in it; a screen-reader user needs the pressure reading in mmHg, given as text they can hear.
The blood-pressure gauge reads 268 mmHg
